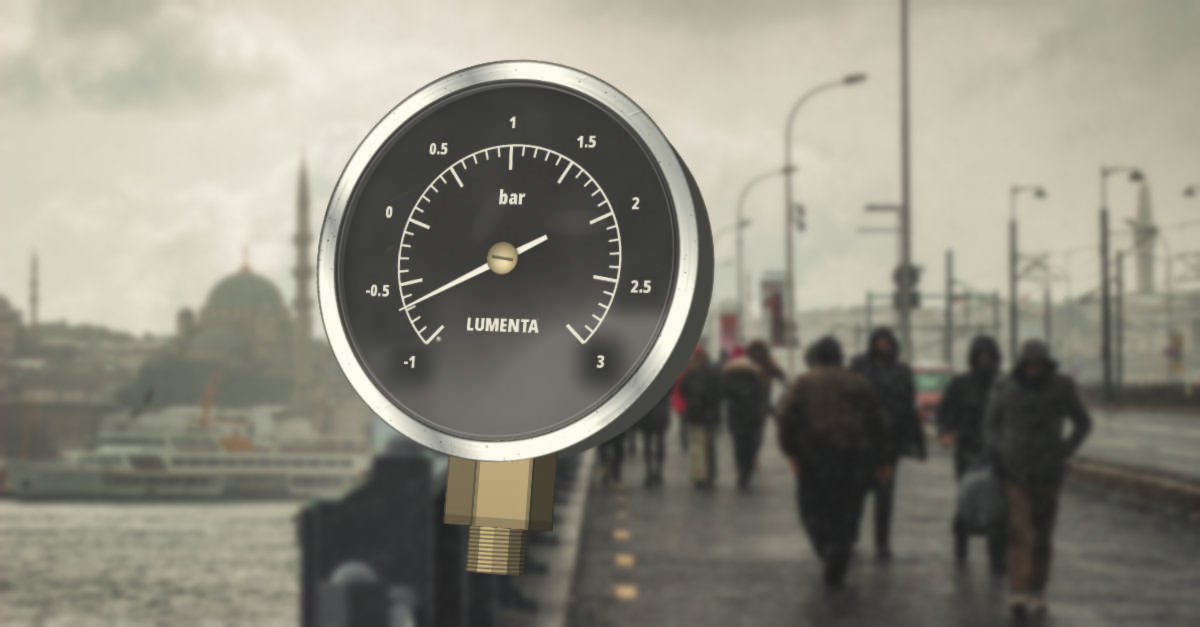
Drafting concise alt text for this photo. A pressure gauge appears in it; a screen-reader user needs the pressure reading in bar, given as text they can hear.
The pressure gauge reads -0.7 bar
